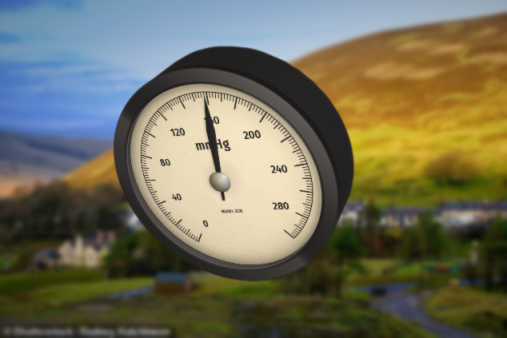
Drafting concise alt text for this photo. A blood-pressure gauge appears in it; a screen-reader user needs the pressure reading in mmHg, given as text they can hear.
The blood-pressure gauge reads 160 mmHg
